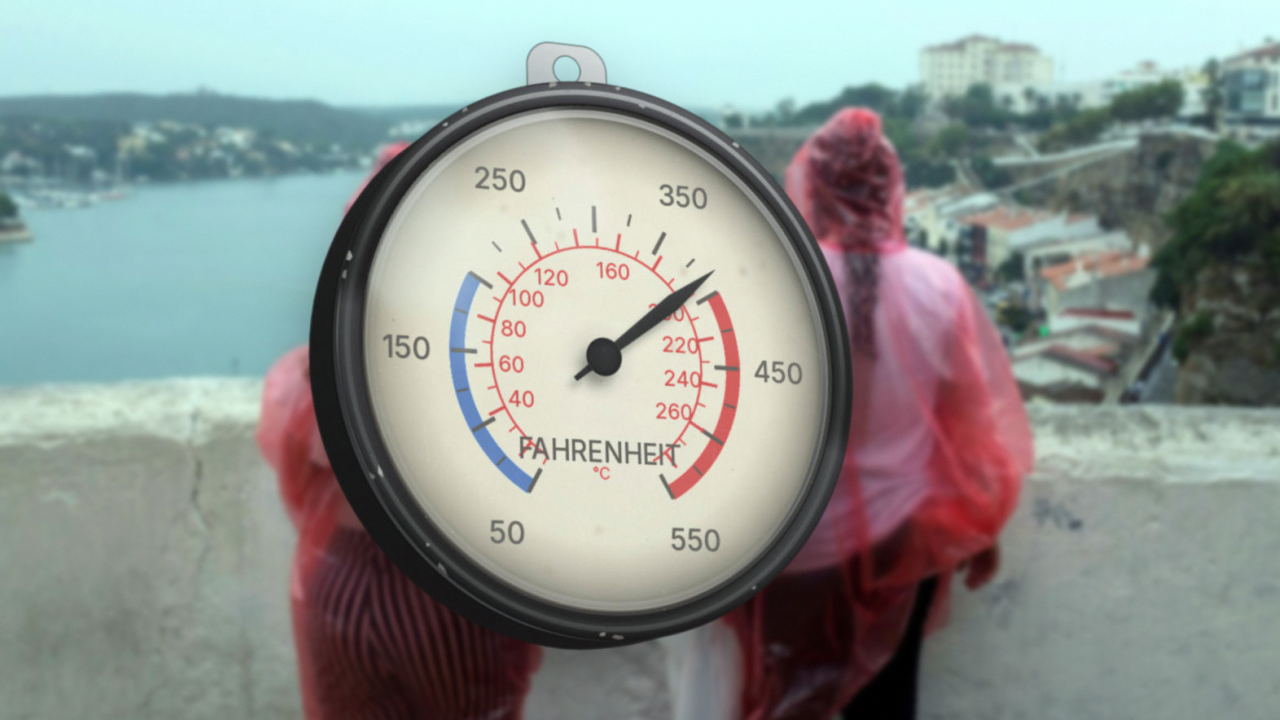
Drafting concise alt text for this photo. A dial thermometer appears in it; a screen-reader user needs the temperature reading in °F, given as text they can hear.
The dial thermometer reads 387.5 °F
